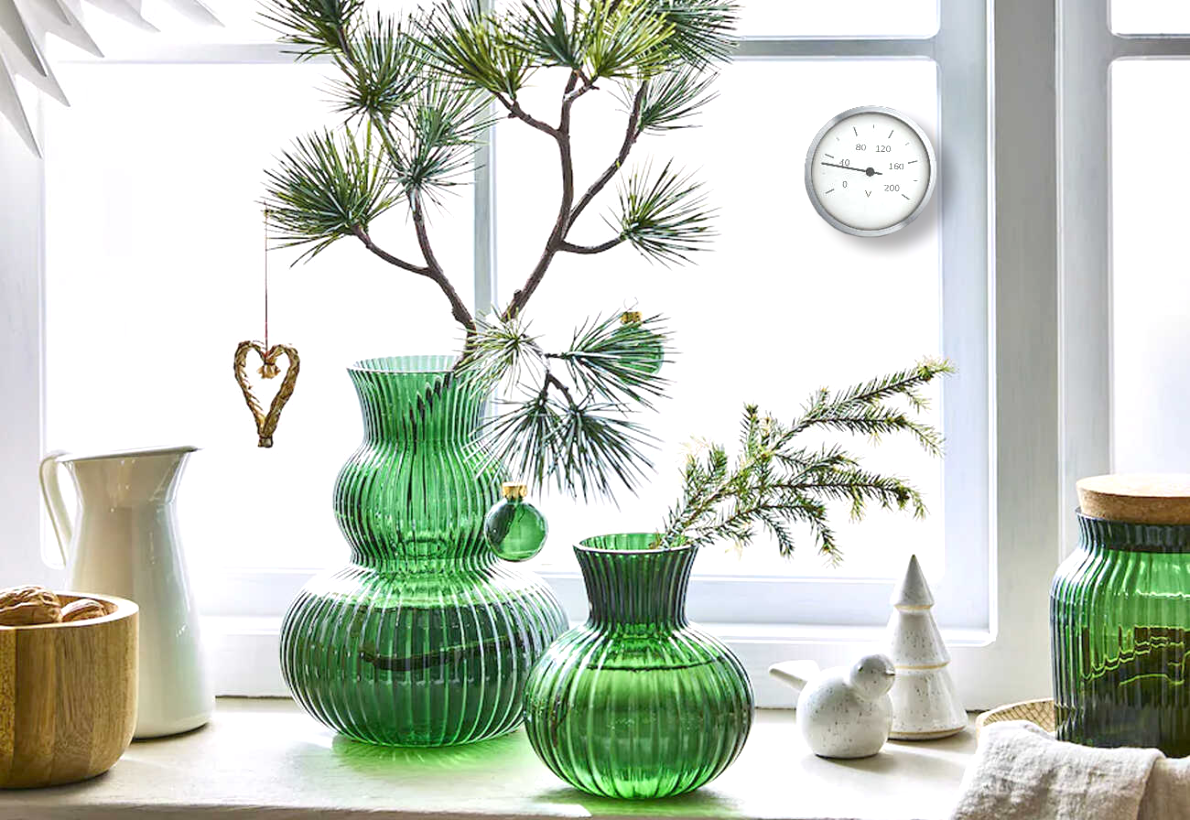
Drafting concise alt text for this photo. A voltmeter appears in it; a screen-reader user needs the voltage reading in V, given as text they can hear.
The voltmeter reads 30 V
